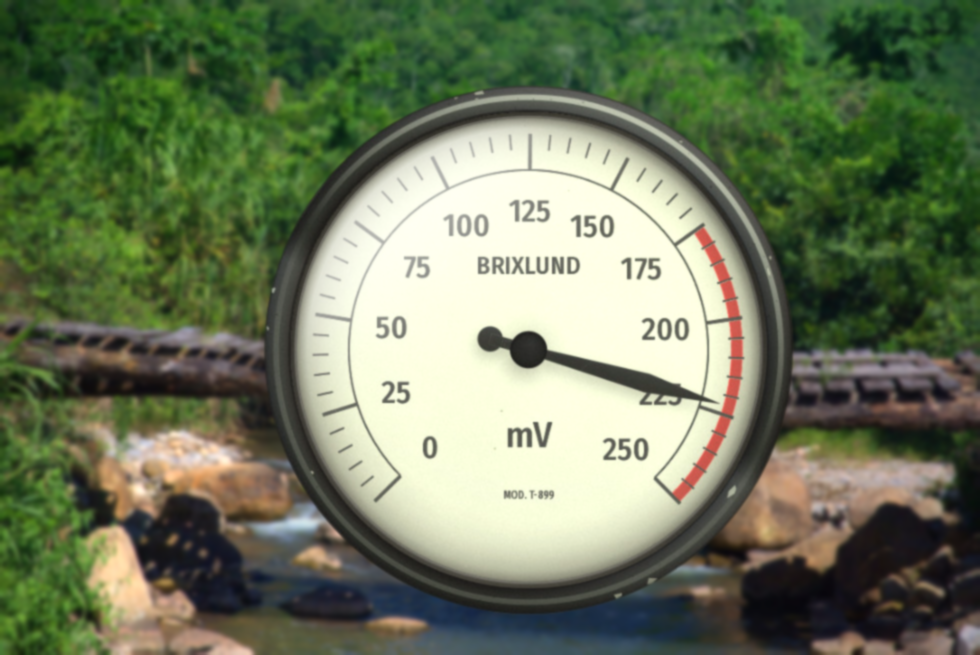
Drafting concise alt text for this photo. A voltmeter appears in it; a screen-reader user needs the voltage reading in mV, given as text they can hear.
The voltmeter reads 222.5 mV
